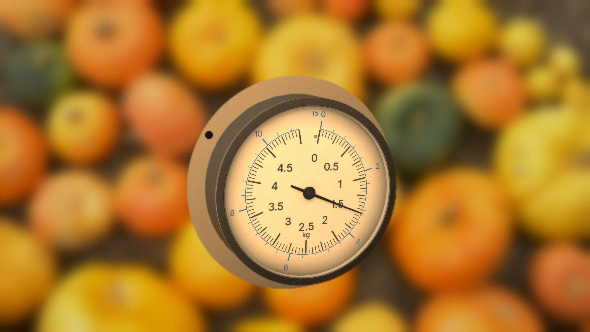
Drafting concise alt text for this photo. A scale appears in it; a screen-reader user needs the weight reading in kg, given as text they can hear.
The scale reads 1.5 kg
